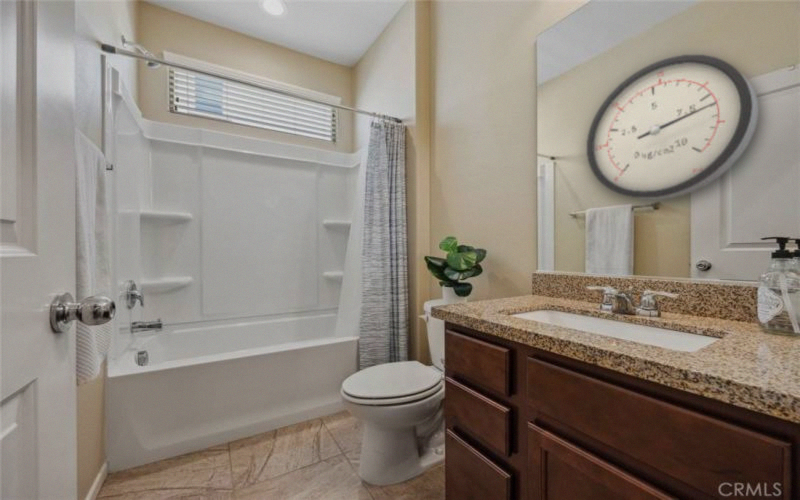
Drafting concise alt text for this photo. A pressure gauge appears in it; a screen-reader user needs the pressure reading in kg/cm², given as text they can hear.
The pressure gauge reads 8 kg/cm²
